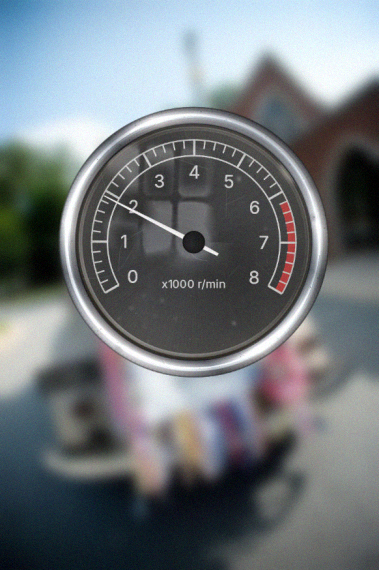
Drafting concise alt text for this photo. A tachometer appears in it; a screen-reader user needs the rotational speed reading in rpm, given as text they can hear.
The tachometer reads 1900 rpm
